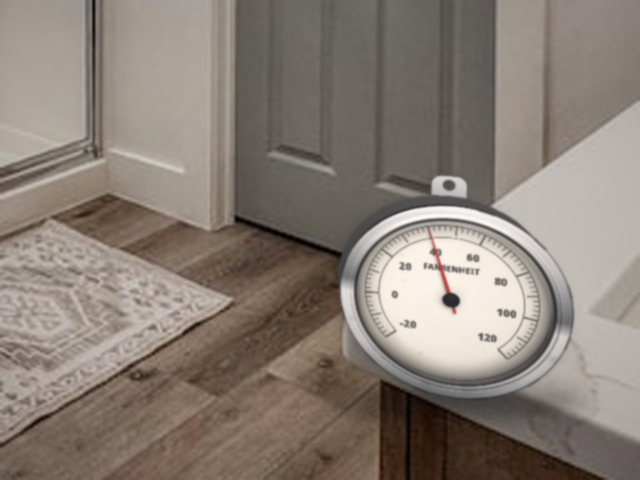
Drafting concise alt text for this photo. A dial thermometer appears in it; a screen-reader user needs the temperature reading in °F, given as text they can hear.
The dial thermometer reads 40 °F
